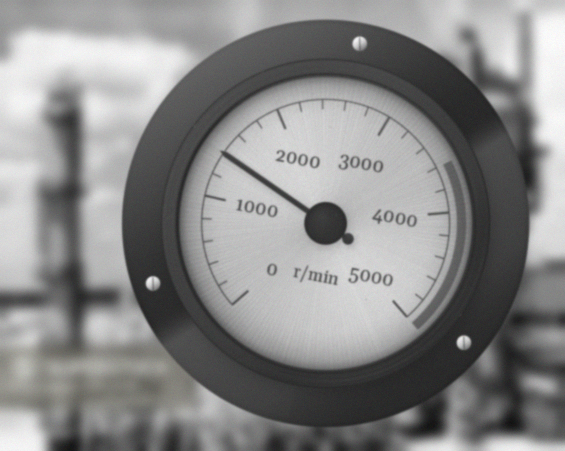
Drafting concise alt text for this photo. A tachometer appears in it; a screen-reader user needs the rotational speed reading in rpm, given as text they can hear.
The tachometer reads 1400 rpm
